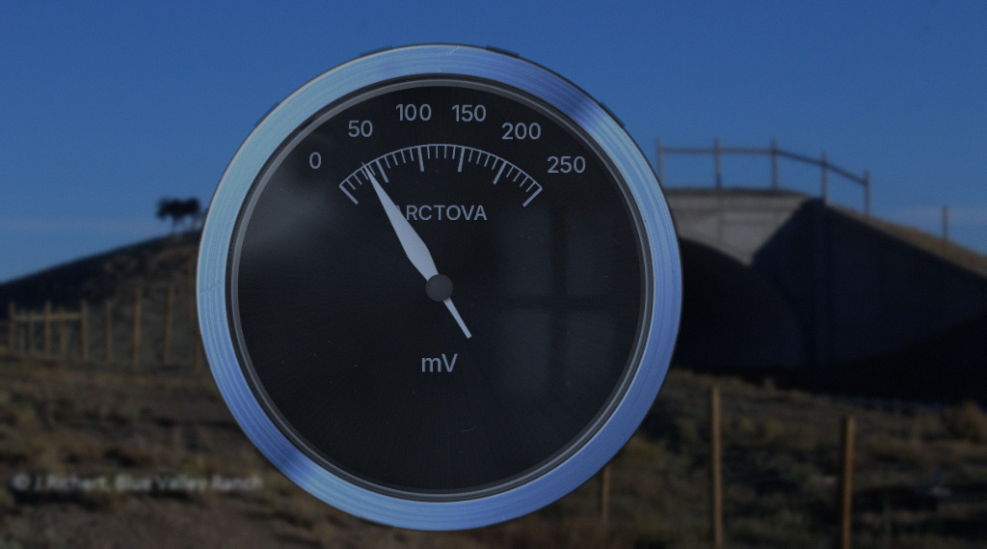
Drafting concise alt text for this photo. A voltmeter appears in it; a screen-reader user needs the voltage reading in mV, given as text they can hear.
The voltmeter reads 35 mV
